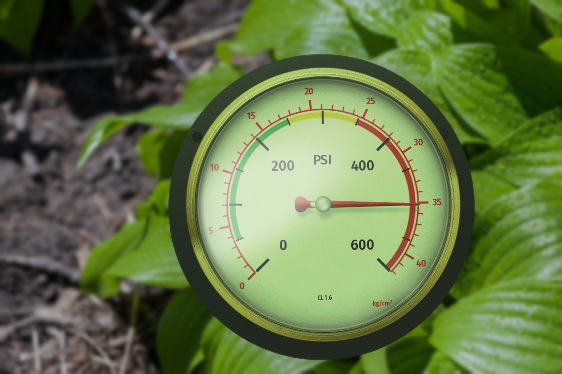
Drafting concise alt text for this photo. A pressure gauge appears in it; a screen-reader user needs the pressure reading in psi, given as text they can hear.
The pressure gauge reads 500 psi
